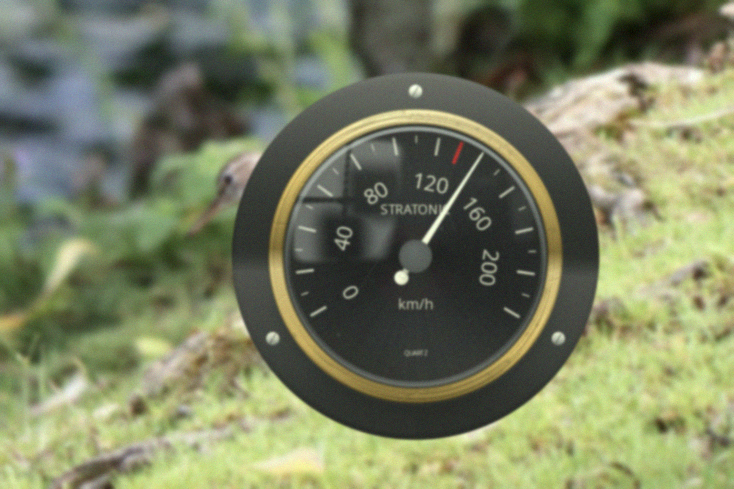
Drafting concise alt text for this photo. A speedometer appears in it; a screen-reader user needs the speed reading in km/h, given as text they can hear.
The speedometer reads 140 km/h
